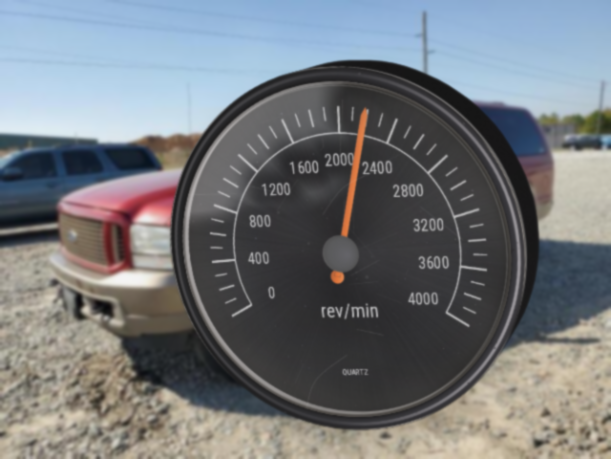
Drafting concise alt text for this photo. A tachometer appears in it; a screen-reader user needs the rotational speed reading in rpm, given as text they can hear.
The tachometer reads 2200 rpm
